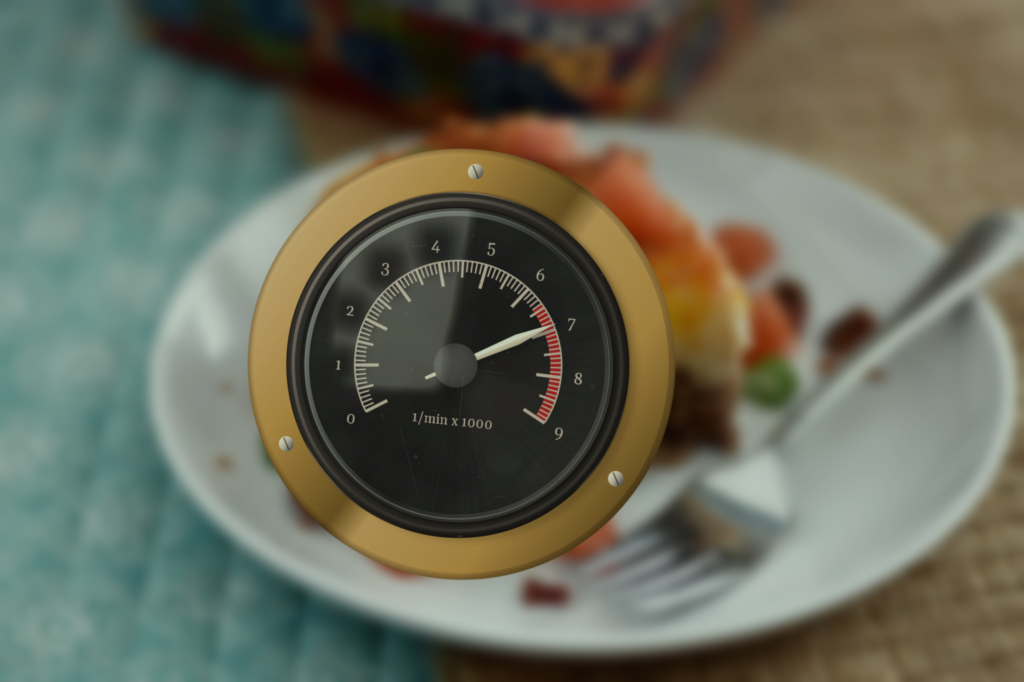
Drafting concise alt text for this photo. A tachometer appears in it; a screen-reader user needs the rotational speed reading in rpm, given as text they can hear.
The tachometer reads 6900 rpm
